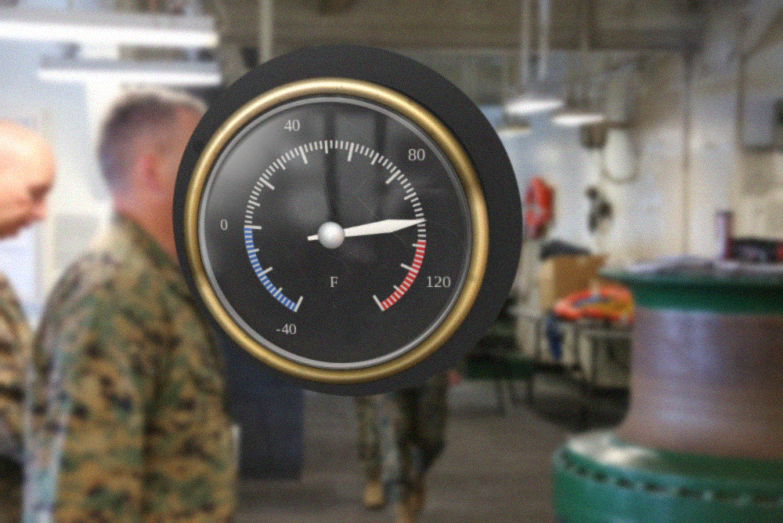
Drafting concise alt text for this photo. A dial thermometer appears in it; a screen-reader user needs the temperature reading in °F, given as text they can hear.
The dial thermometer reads 100 °F
